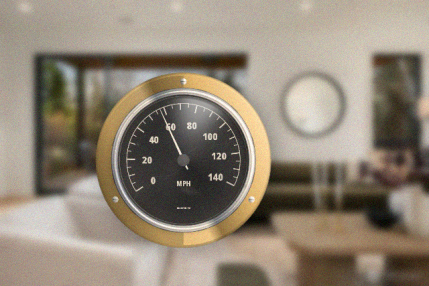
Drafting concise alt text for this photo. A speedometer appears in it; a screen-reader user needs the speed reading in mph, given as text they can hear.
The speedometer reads 57.5 mph
